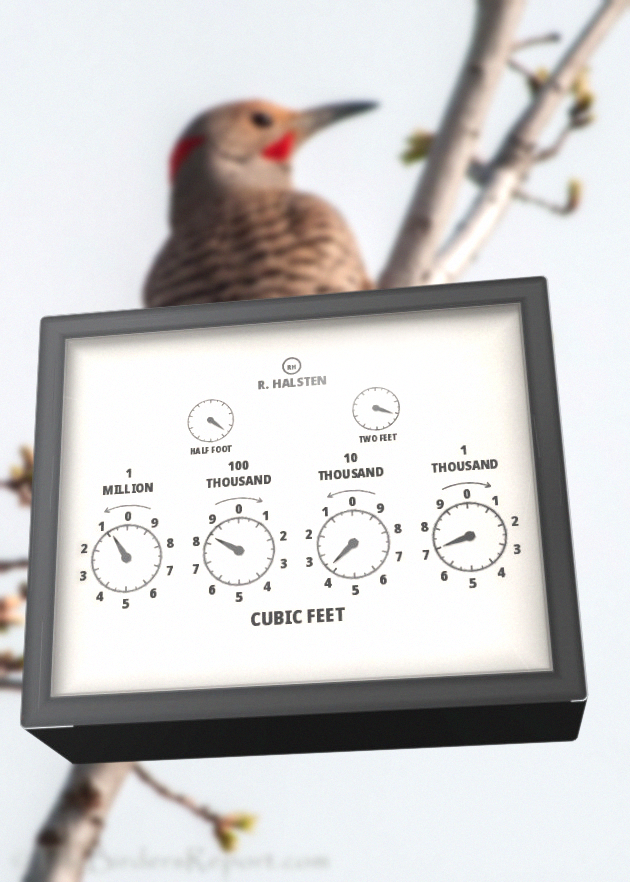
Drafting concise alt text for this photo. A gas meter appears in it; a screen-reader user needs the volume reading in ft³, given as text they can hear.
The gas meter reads 83700 ft³
